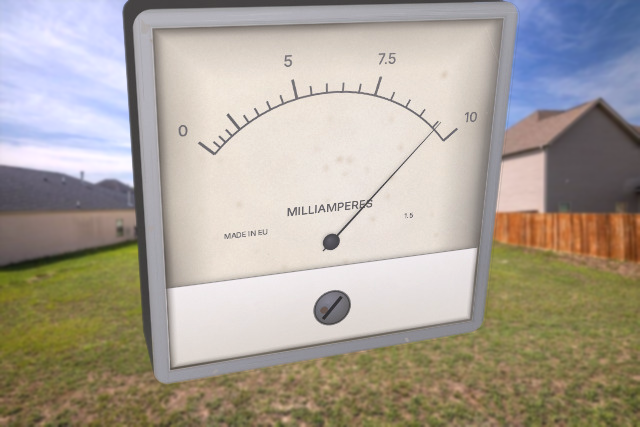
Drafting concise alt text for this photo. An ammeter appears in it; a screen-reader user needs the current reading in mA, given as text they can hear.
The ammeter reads 9.5 mA
